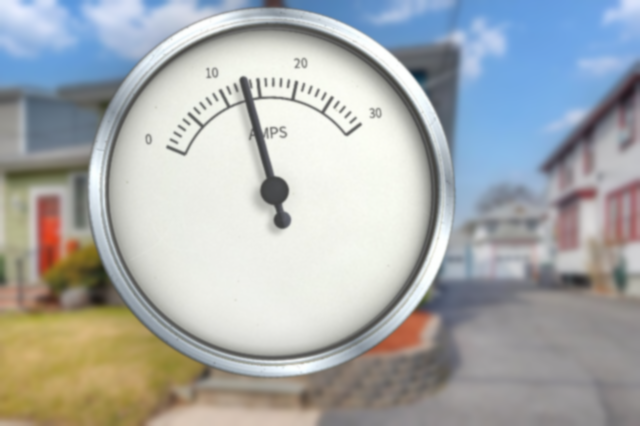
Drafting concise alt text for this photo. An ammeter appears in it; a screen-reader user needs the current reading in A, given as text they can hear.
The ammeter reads 13 A
